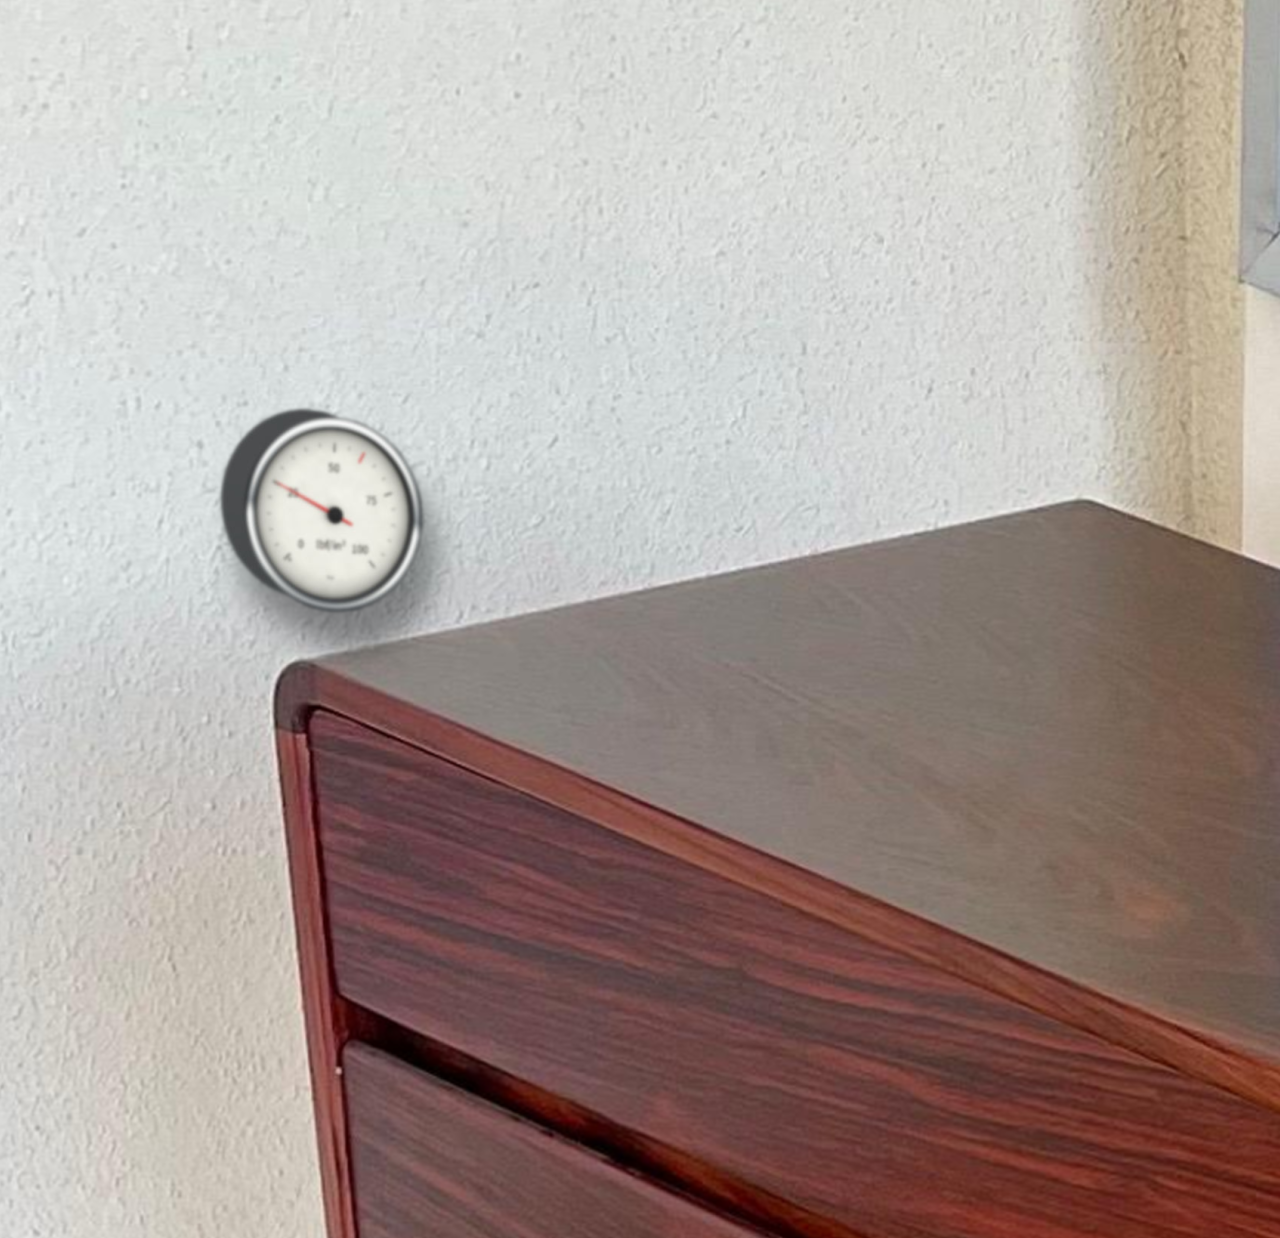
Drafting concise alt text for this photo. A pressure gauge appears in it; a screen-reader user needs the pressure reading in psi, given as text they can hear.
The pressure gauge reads 25 psi
